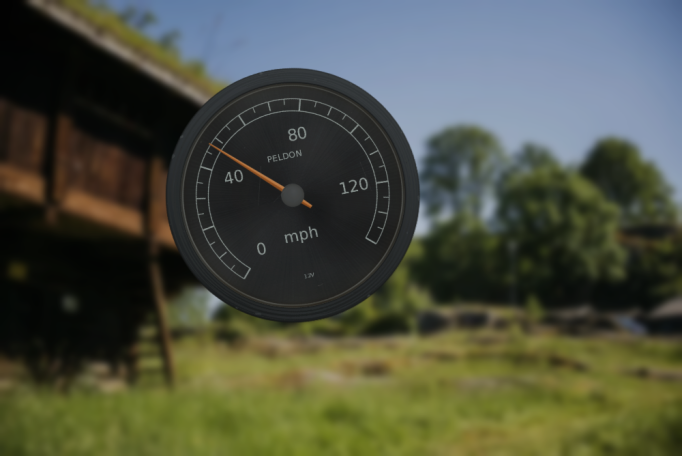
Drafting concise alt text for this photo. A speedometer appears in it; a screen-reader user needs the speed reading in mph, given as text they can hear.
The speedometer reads 47.5 mph
